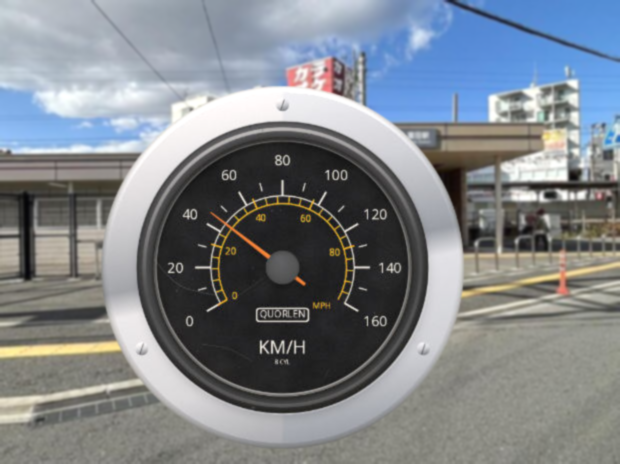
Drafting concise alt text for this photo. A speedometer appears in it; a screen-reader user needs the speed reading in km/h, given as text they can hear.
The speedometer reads 45 km/h
